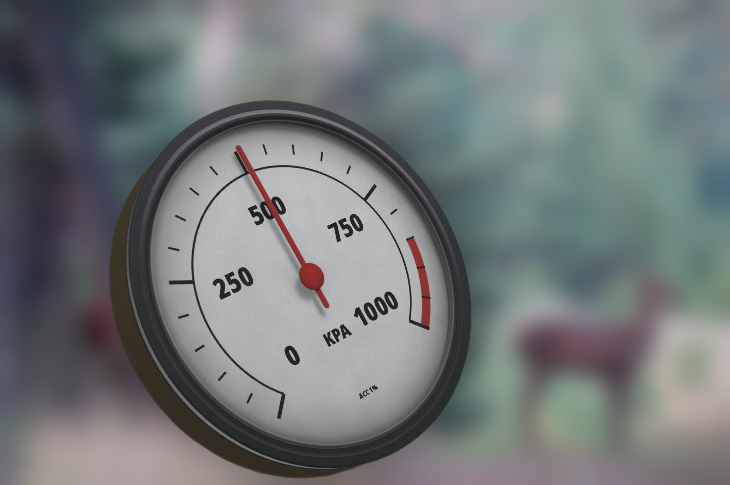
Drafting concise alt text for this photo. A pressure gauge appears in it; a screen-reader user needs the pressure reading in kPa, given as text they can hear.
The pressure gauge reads 500 kPa
